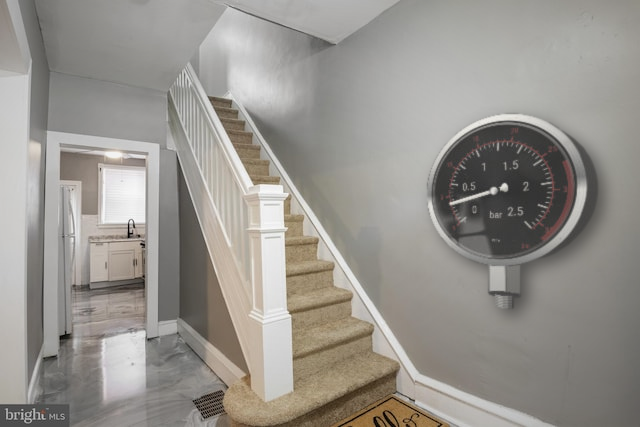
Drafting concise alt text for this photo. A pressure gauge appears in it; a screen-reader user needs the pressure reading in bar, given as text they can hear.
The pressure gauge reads 0.25 bar
